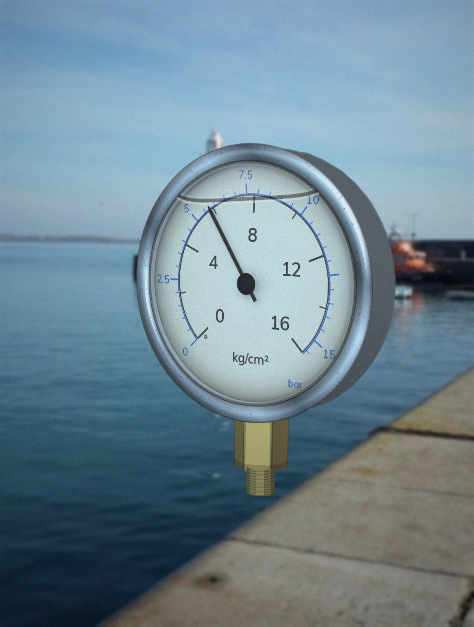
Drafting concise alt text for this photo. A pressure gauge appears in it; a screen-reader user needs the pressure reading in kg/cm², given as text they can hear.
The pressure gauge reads 6 kg/cm²
